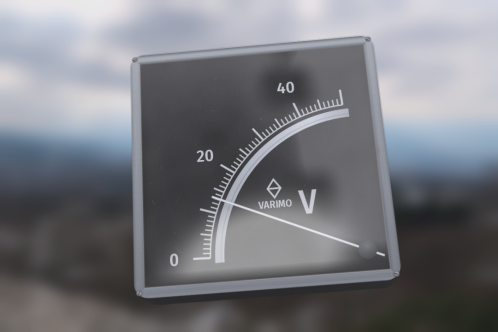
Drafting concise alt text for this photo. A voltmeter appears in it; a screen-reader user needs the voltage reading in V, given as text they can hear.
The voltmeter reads 13 V
